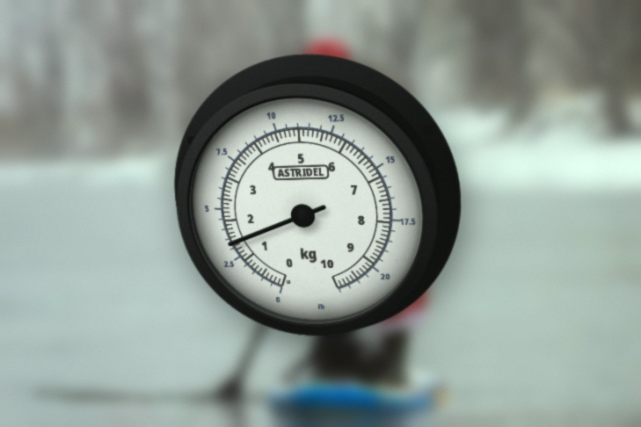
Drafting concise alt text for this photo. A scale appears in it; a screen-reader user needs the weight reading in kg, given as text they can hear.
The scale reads 1.5 kg
